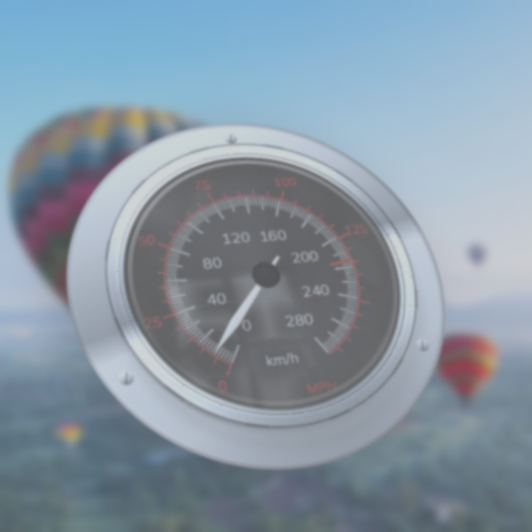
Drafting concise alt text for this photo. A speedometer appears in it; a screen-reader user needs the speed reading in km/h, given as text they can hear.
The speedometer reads 10 km/h
